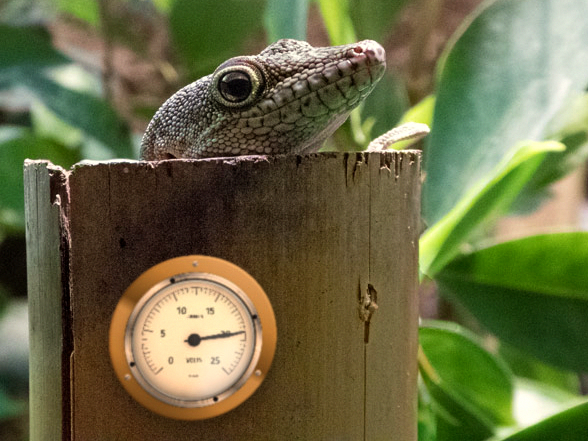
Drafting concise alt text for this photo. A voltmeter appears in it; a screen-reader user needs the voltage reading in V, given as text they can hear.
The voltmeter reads 20 V
